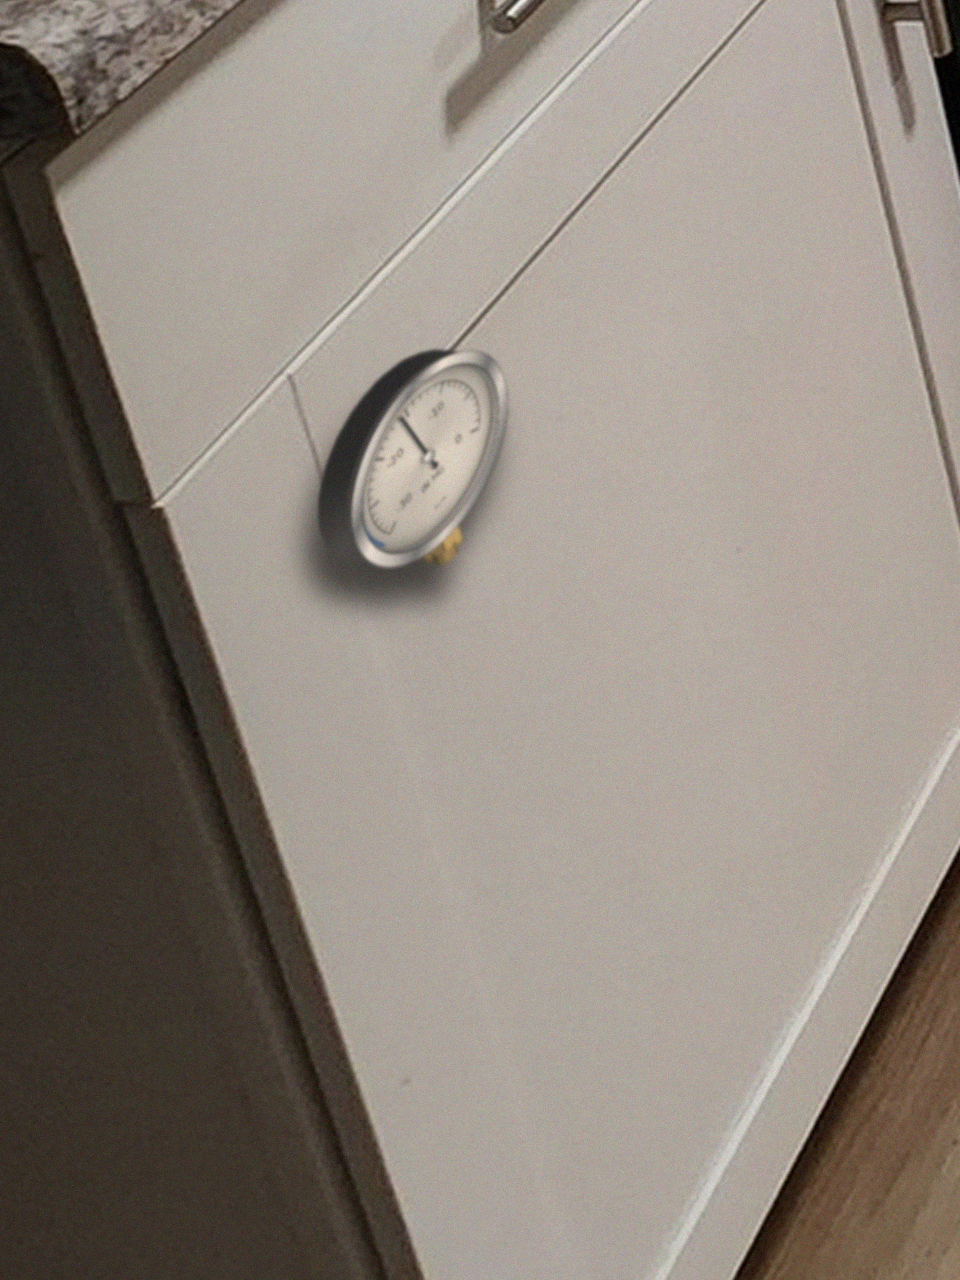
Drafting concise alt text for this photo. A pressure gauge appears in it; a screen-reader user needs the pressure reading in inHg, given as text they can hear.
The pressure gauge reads -16 inHg
